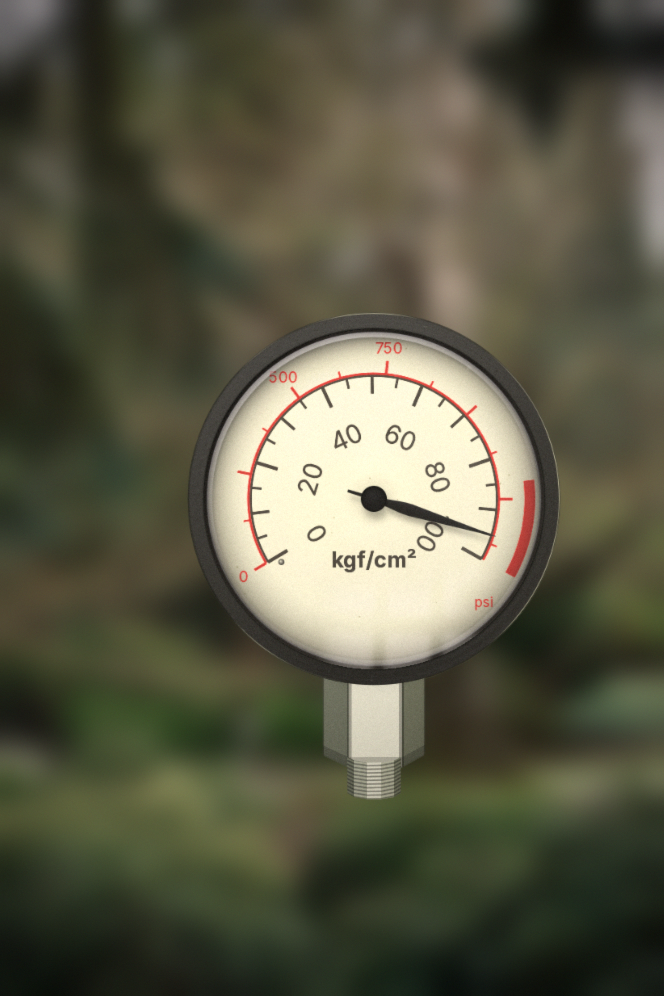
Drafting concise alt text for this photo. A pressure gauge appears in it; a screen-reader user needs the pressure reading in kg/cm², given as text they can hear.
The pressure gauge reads 95 kg/cm²
